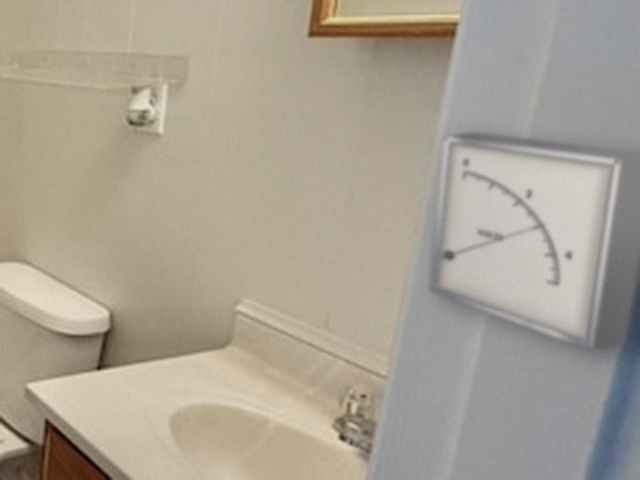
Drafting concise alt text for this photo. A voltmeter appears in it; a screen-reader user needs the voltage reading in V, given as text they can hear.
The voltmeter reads 3 V
